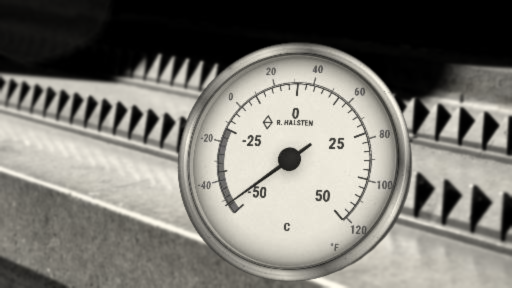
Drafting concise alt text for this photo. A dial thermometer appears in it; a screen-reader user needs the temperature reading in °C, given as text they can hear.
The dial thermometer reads -47.5 °C
